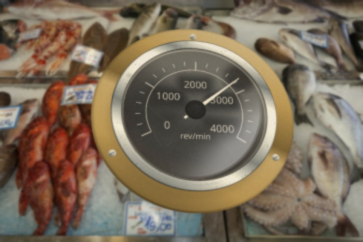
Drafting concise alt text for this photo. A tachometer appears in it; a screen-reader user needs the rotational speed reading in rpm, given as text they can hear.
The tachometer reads 2800 rpm
